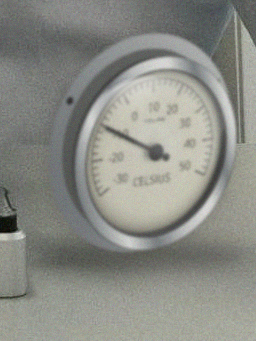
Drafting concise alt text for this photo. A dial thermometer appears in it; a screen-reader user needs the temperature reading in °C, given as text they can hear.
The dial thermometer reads -10 °C
